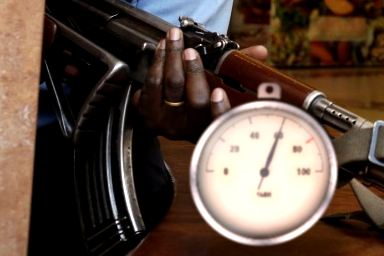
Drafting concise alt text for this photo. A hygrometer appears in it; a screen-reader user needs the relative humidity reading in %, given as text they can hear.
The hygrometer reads 60 %
